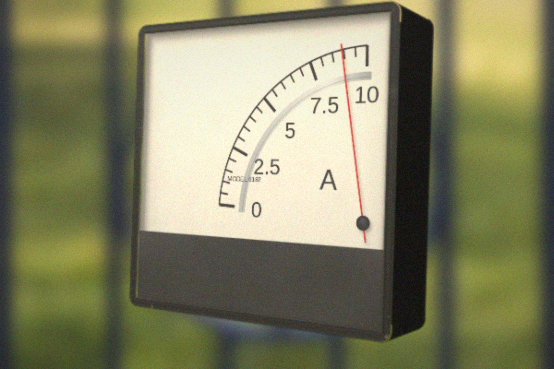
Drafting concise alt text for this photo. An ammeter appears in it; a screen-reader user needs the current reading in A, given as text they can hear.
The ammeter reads 9 A
